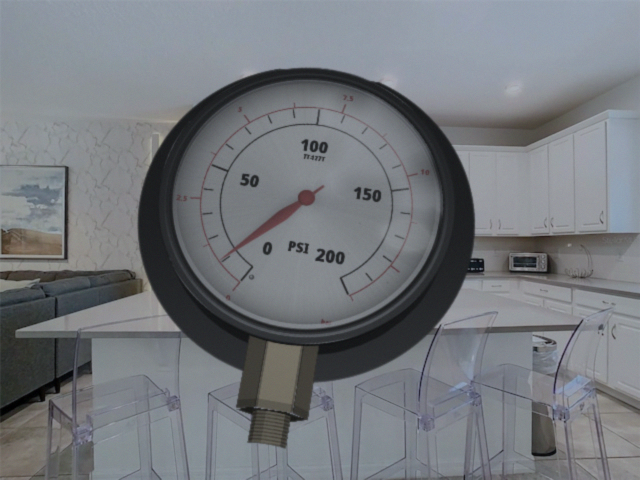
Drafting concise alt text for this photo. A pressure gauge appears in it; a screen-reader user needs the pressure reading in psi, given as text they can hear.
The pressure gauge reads 10 psi
